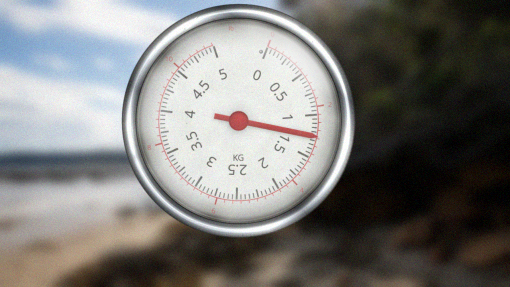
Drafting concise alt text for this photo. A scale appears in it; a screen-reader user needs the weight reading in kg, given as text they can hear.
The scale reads 1.25 kg
